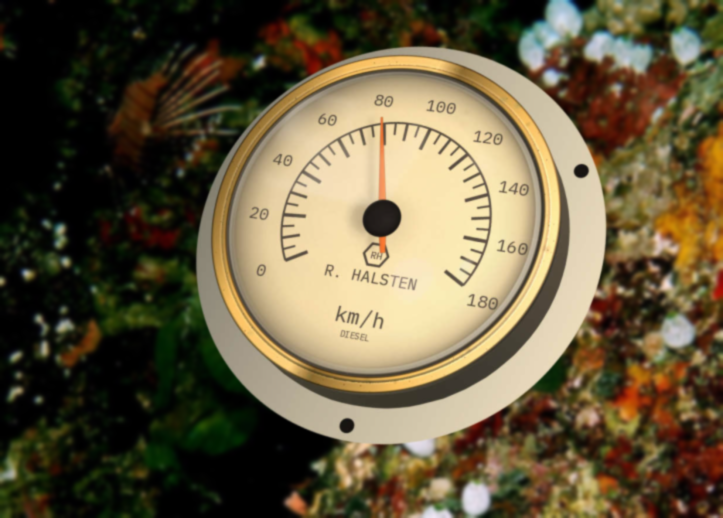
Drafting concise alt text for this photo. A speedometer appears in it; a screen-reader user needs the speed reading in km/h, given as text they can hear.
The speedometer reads 80 km/h
